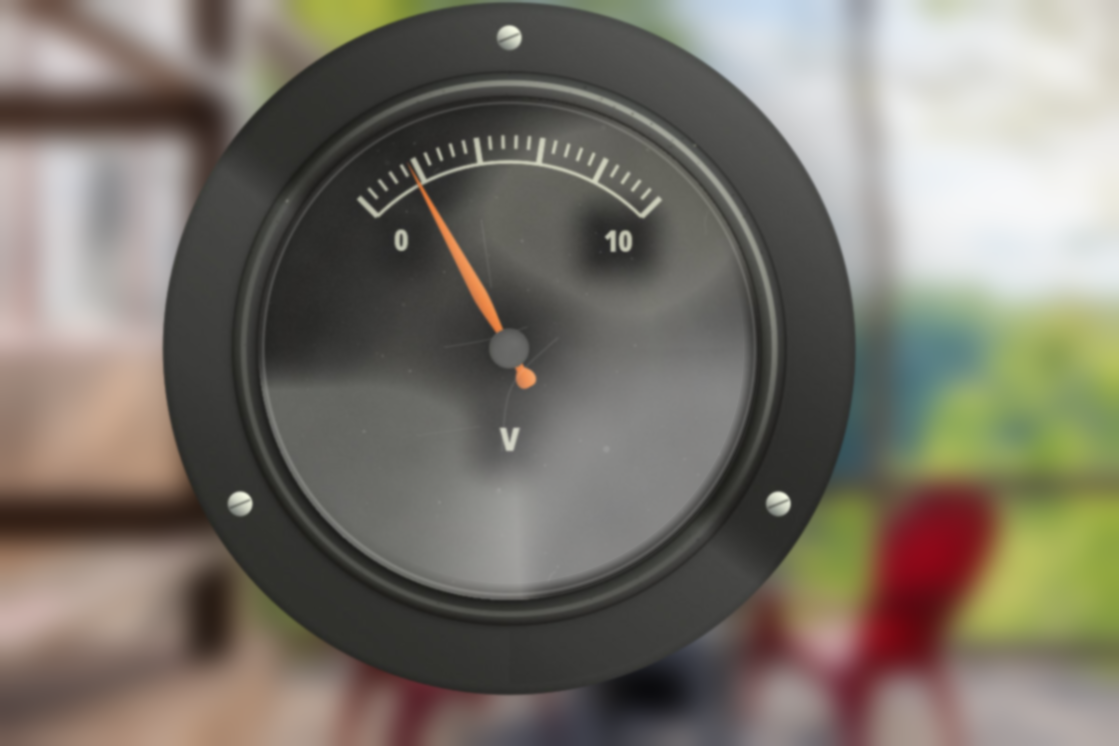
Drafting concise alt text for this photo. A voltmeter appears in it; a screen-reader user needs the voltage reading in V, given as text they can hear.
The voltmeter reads 1.8 V
